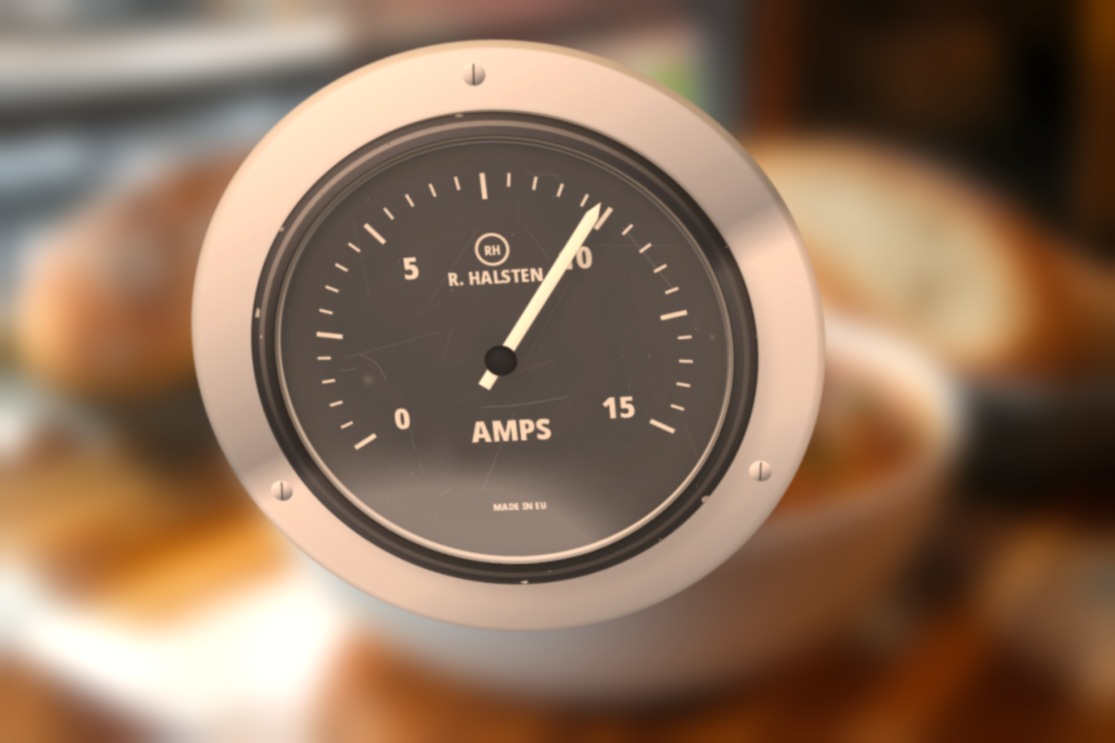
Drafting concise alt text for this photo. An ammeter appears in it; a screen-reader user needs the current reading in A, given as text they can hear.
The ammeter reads 9.75 A
